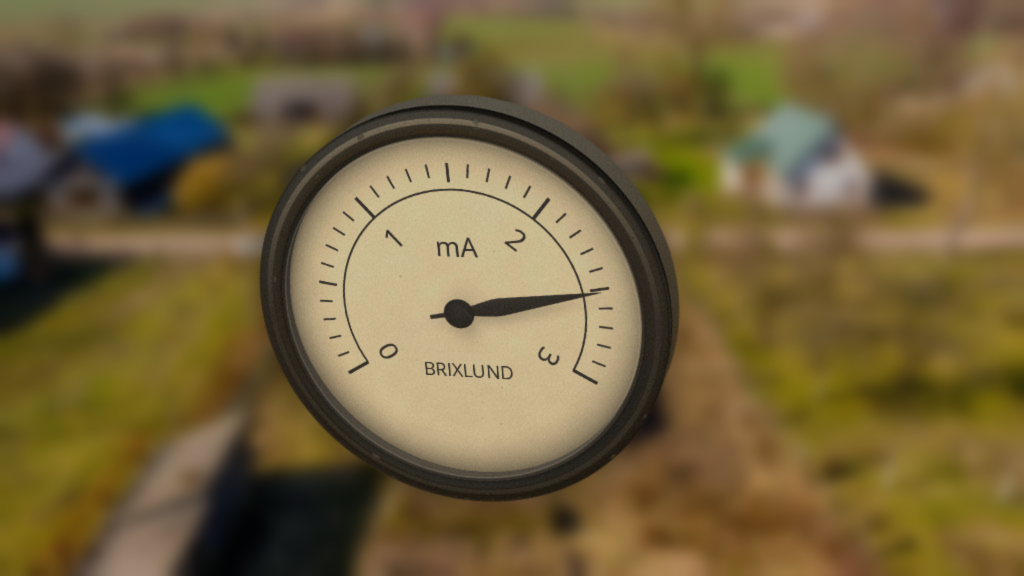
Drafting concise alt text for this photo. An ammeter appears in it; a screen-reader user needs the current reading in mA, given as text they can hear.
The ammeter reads 2.5 mA
